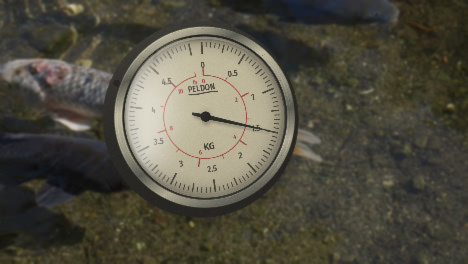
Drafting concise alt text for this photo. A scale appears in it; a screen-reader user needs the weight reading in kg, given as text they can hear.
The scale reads 1.5 kg
